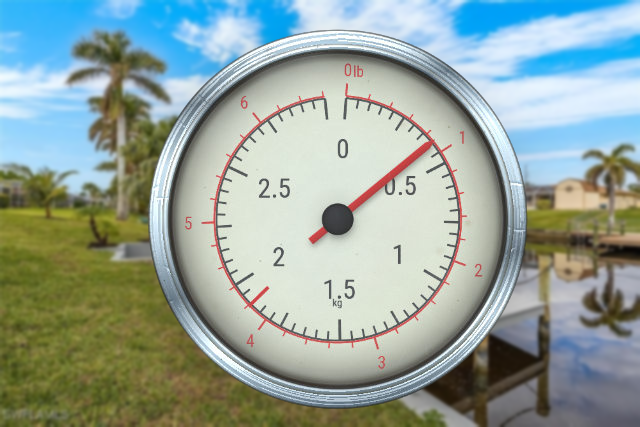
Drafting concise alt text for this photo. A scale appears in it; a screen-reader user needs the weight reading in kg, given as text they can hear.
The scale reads 0.4 kg
